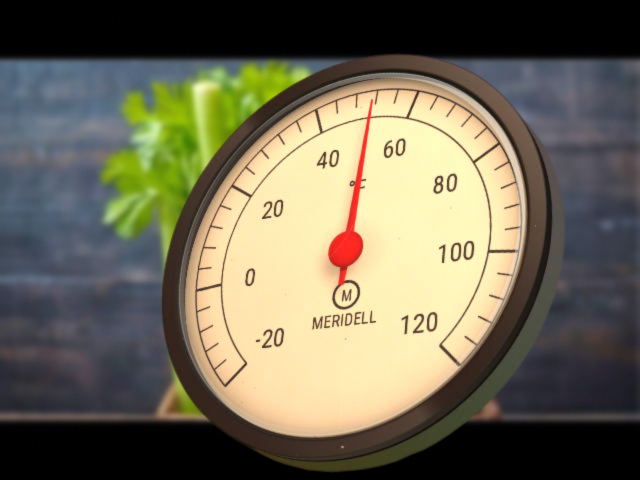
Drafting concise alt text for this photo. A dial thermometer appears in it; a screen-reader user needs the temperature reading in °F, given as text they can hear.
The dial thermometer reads 52 °F
